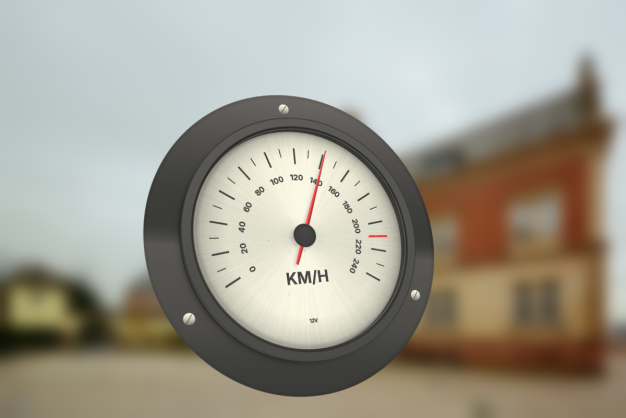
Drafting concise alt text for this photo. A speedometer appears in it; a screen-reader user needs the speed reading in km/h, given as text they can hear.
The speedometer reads 140 km/h
